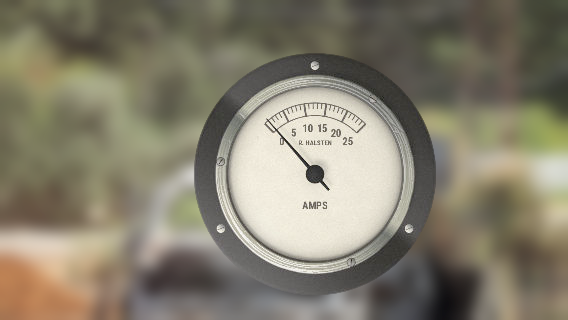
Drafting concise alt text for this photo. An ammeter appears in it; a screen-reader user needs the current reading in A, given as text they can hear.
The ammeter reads 1 A
